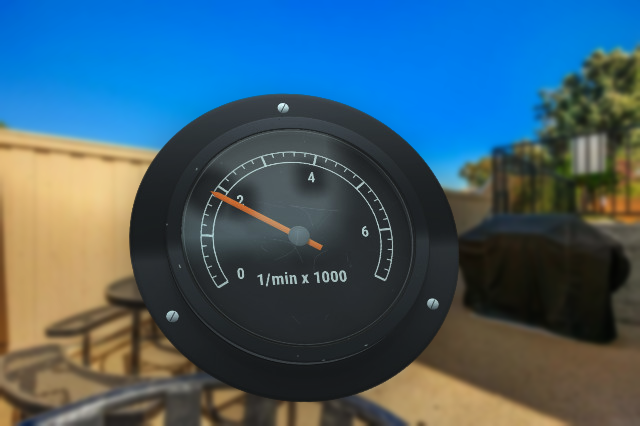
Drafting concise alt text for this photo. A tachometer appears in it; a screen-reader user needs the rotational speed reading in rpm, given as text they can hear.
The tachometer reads 1800 rpm
